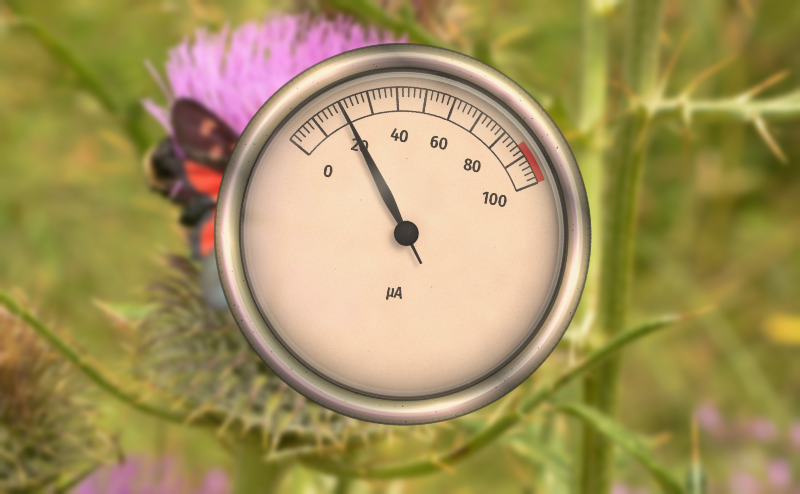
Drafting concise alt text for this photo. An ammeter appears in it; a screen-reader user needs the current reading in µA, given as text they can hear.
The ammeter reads 20 µA
